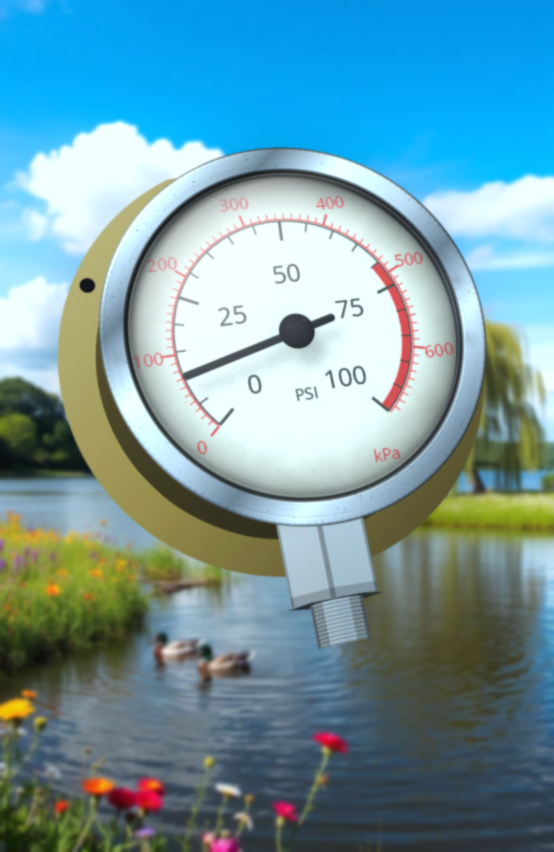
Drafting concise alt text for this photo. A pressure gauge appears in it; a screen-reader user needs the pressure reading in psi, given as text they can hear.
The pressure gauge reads 10 psi
